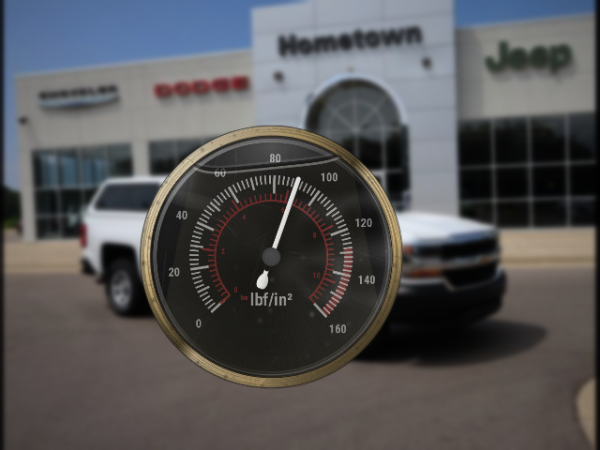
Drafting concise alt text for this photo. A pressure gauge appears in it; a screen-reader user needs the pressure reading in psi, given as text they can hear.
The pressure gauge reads 90 psi
